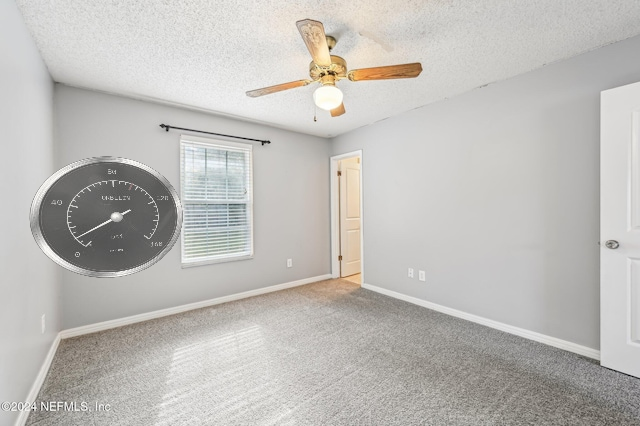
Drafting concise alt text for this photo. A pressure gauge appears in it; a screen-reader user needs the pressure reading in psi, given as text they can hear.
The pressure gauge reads 10 psi
